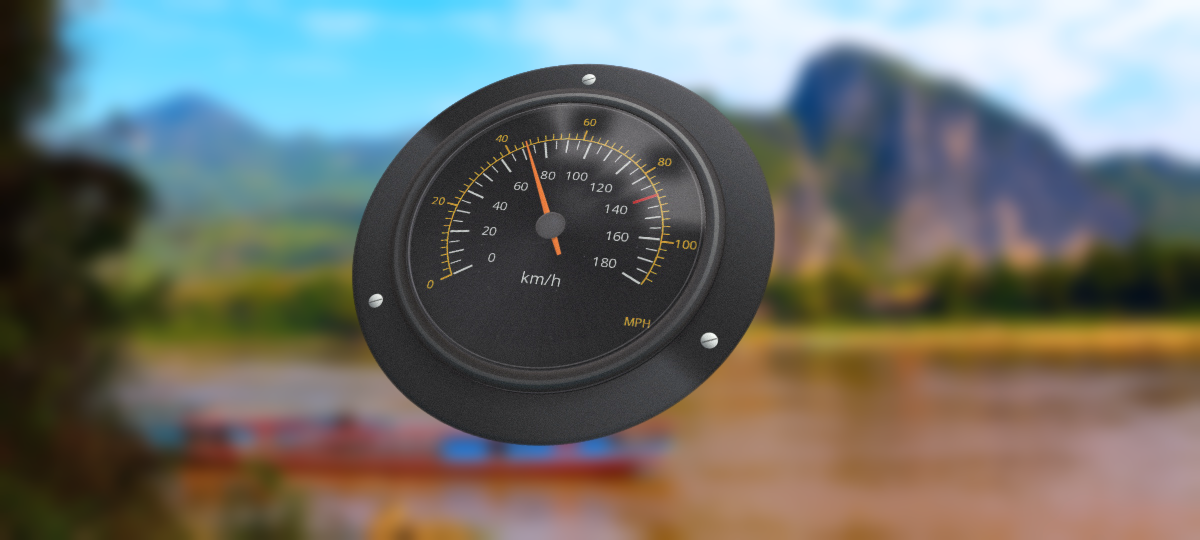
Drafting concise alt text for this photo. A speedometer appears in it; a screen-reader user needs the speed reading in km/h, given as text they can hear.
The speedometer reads 72.5 km/h
